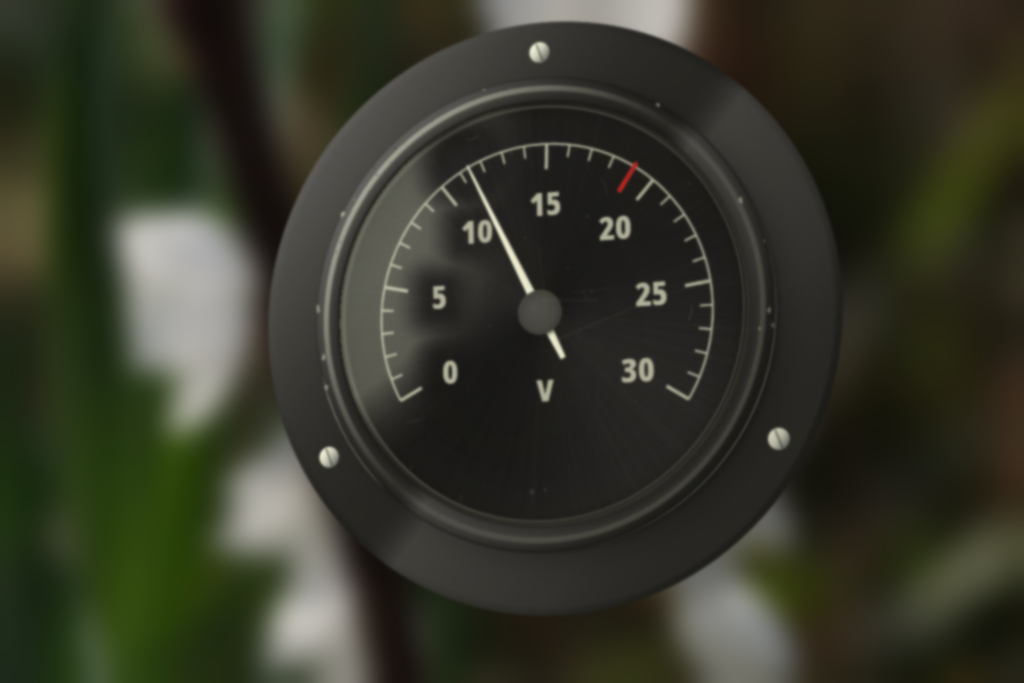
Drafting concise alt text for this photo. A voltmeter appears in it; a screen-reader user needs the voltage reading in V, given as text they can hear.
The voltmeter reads 11.5 V
